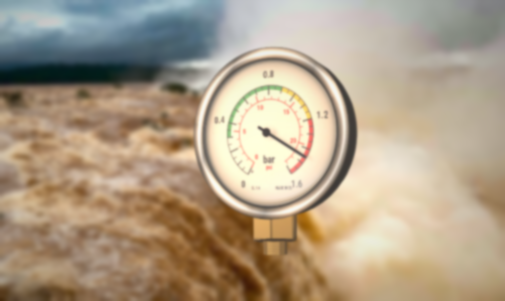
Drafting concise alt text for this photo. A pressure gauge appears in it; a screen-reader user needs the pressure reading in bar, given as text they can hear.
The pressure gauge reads 1.45 bar
